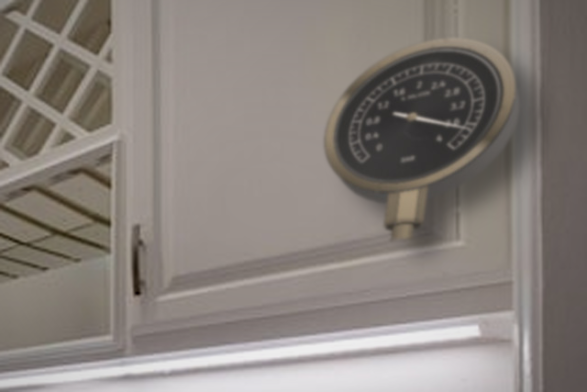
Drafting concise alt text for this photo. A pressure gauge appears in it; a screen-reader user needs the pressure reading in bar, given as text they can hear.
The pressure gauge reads 3.7 bar
